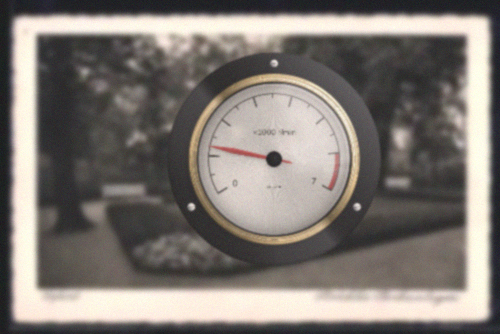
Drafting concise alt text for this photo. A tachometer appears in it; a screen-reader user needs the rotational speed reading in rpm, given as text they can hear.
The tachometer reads 1250 rpm
